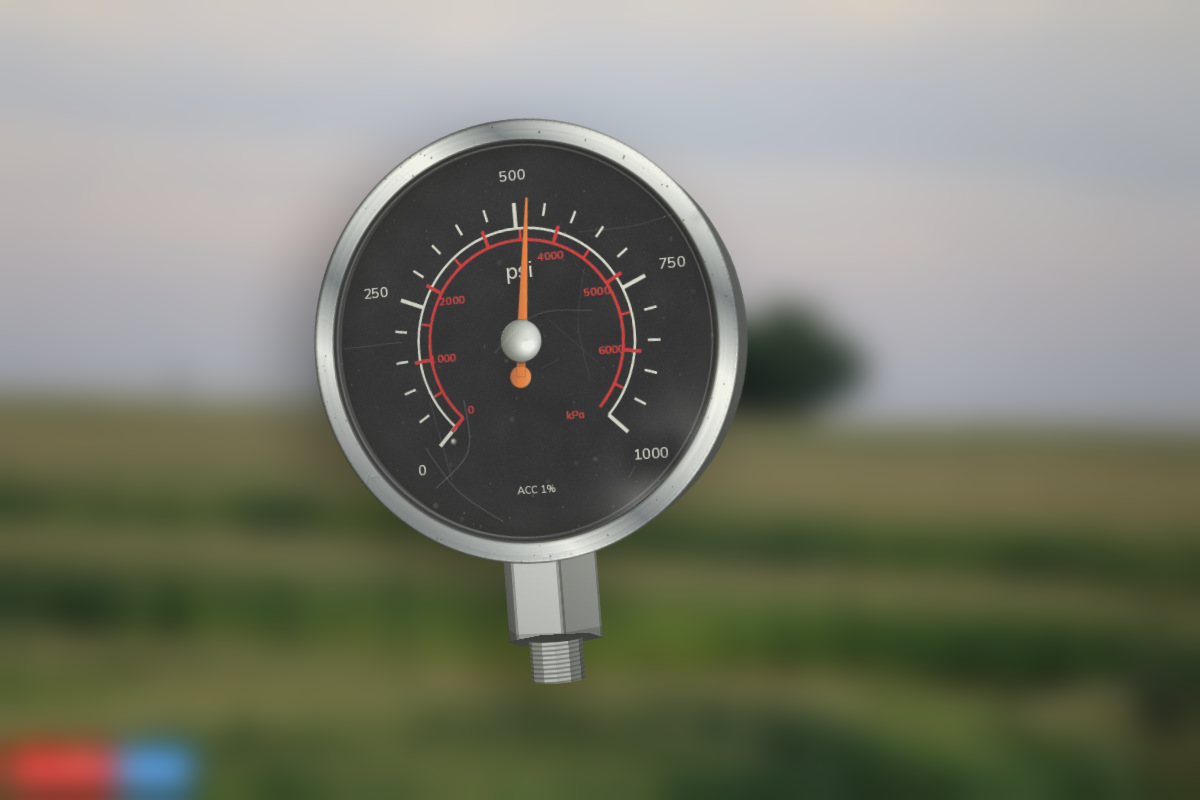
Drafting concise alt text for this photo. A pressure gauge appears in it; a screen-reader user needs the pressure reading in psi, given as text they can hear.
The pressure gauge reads 525 psi
